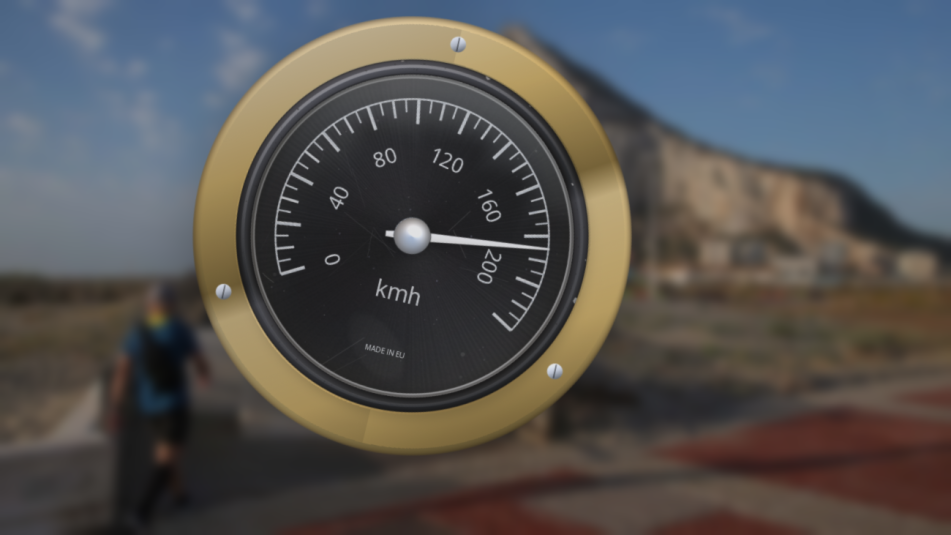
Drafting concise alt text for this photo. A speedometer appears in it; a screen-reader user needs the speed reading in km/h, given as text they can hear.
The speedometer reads 185 km/h
